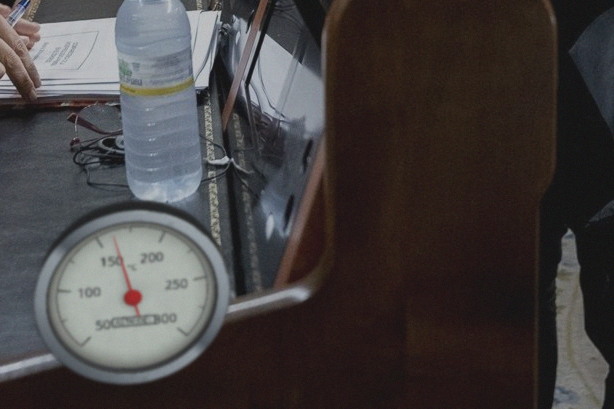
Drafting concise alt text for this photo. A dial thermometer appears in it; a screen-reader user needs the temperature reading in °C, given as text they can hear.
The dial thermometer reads 162.5 °C
